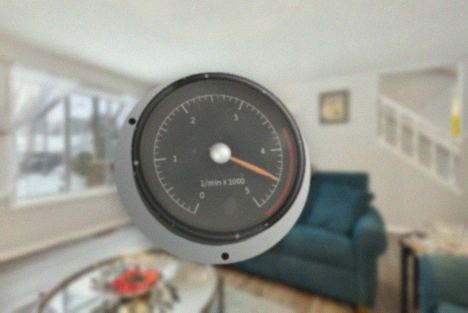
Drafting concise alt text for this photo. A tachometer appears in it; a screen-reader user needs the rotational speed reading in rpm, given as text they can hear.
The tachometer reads 4500 rpm
